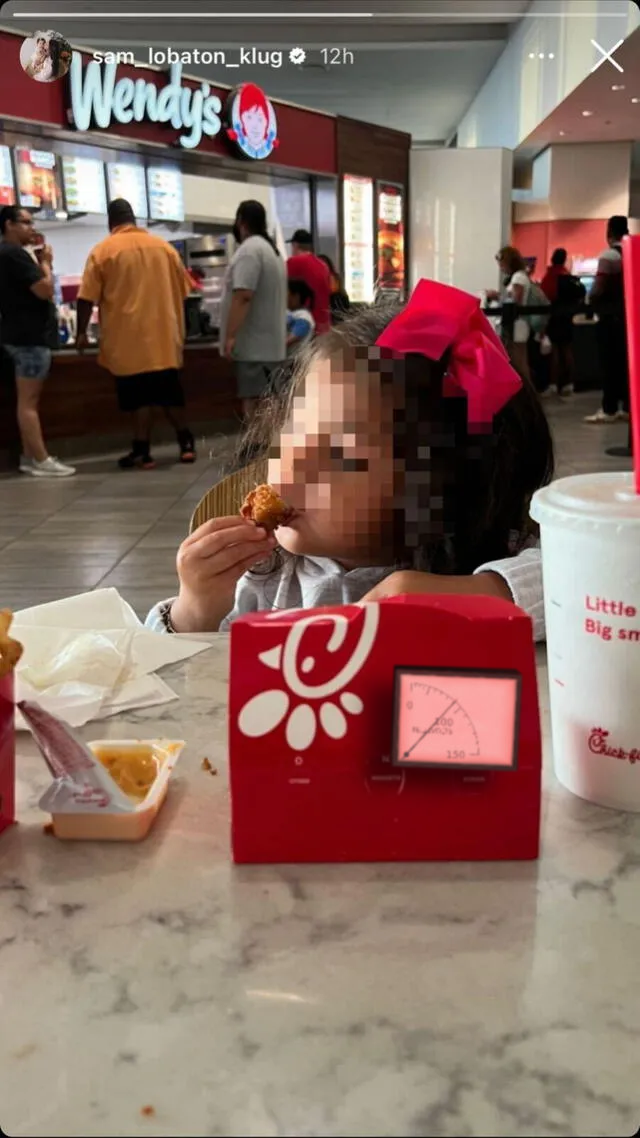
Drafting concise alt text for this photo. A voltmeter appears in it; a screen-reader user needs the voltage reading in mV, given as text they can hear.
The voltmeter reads 90 mV
